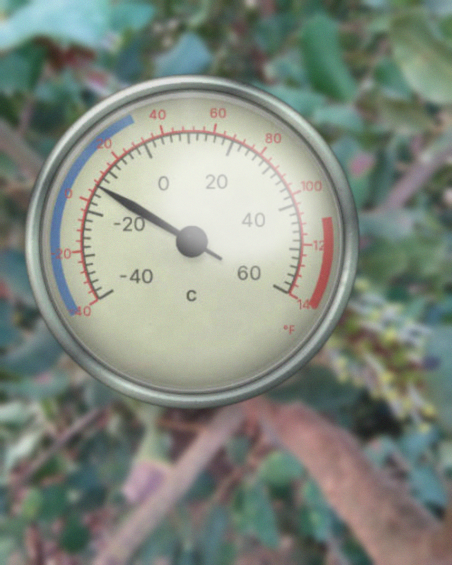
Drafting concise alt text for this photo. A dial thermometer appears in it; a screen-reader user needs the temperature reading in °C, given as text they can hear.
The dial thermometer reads -14 °C
